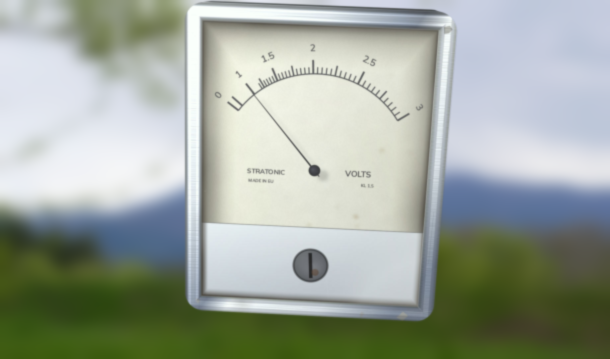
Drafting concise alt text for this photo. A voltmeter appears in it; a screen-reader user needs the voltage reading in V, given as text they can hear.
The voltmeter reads 1 V
